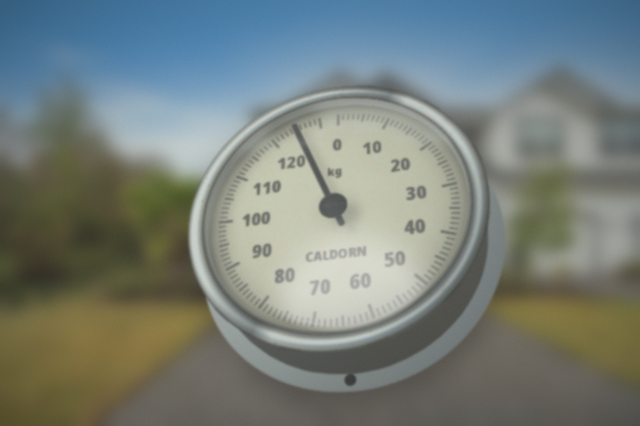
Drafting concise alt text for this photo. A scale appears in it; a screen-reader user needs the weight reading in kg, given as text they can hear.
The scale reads 125 kg
